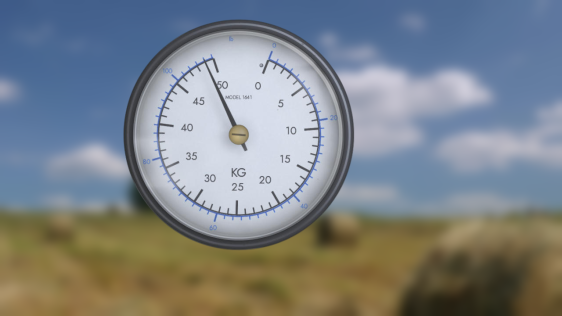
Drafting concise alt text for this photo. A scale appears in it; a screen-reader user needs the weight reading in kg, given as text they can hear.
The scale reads 49 kg
